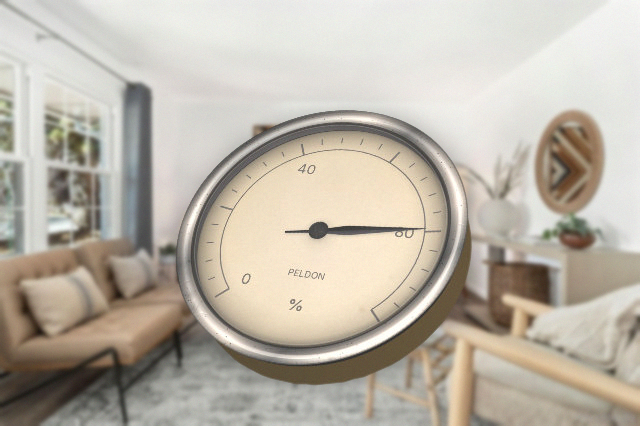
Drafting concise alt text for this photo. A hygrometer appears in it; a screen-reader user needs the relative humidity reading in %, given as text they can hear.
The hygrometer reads 80 %
